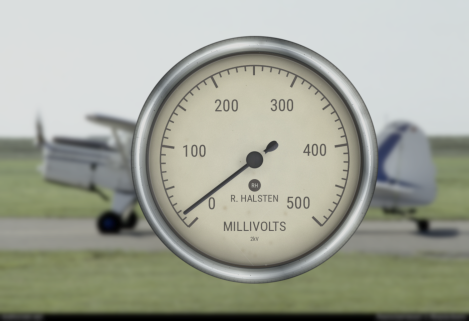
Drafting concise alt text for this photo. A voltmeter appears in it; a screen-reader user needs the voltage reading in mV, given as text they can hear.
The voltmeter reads 15 mV
